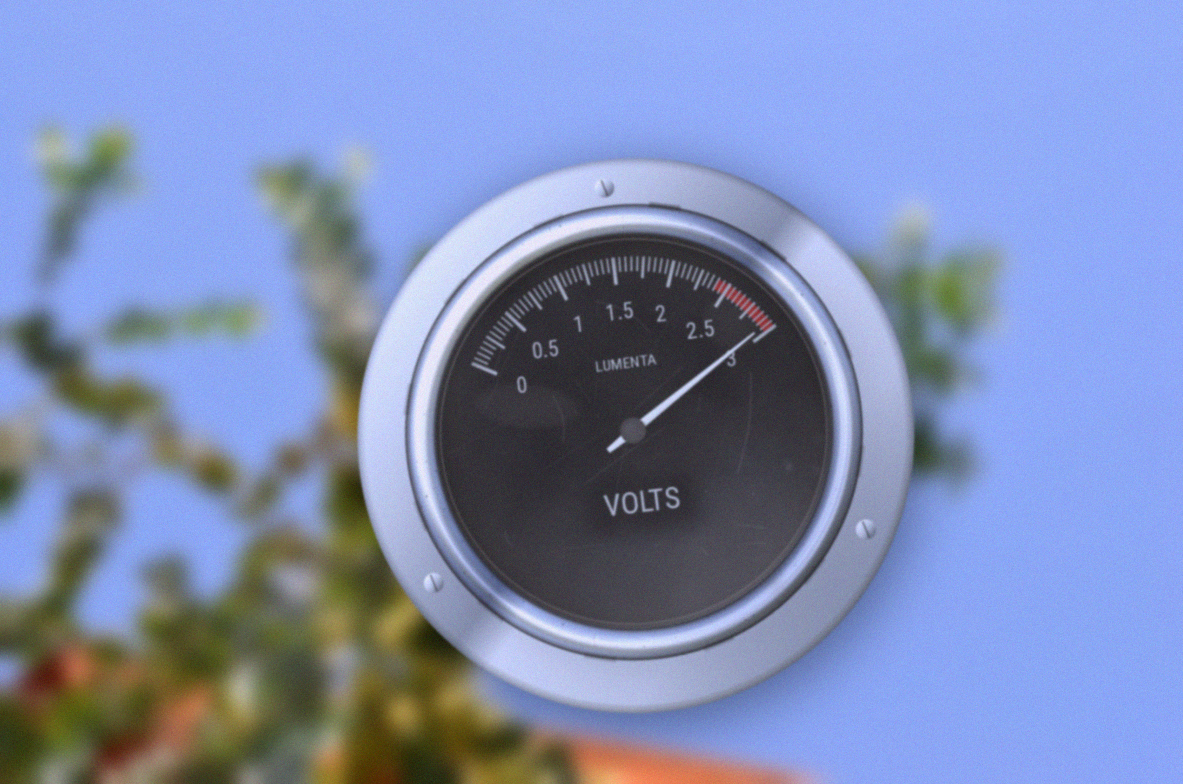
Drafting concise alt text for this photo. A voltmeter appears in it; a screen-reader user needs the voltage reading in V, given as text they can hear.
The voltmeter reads 2.95 V
